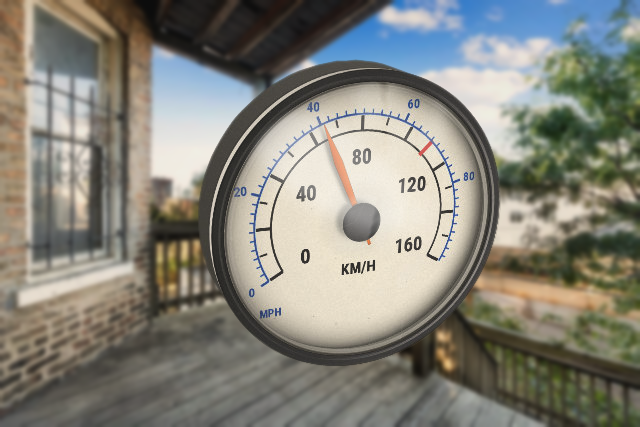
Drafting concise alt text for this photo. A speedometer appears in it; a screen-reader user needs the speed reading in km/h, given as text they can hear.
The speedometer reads 65 km/h
